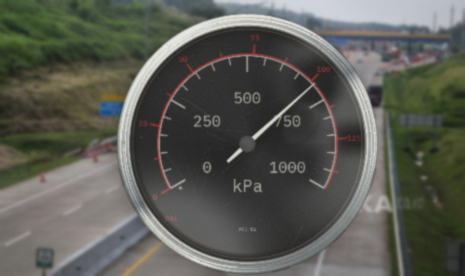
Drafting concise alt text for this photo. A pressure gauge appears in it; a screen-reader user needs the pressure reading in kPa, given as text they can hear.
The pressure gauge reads 700 kPa
